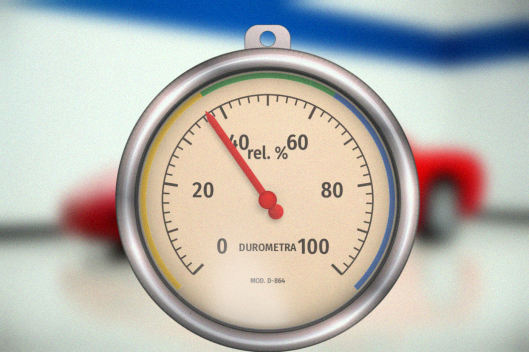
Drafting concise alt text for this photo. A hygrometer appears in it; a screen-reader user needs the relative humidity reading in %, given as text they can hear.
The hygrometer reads 37 %
